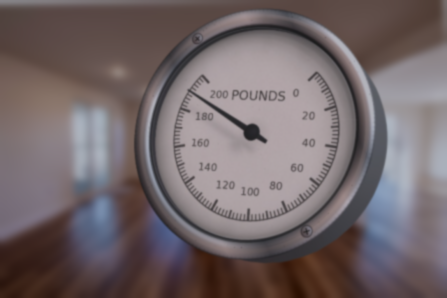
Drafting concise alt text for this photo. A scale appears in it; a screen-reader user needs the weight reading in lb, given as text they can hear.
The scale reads 190 lb
